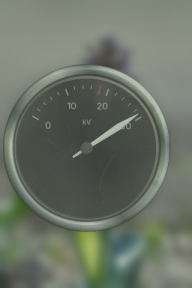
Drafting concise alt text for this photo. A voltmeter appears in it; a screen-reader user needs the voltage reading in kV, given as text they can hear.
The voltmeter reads 29 kV
